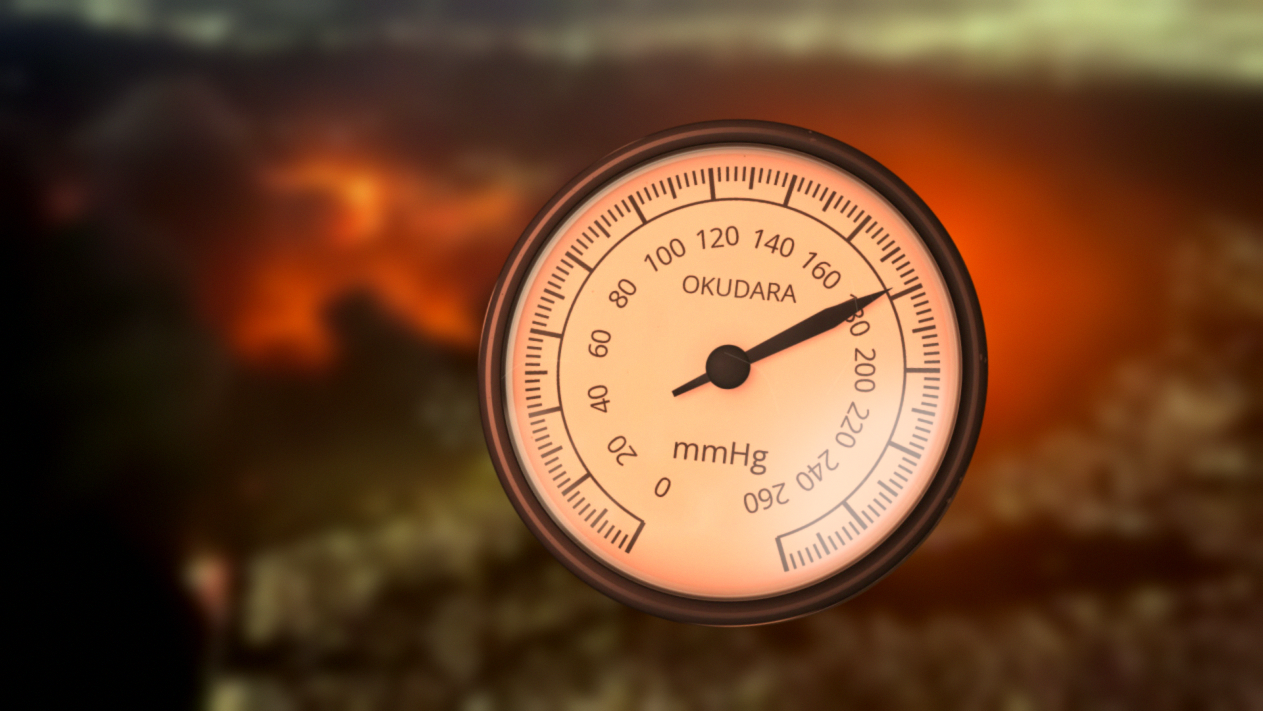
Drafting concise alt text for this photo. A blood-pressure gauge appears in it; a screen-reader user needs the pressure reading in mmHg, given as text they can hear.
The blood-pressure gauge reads 178 mmHg
